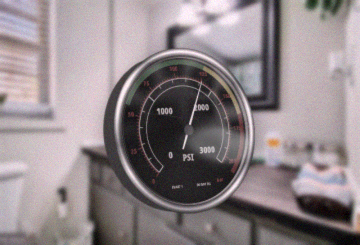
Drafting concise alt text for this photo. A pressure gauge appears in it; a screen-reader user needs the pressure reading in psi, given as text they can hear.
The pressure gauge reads 1800 psi
